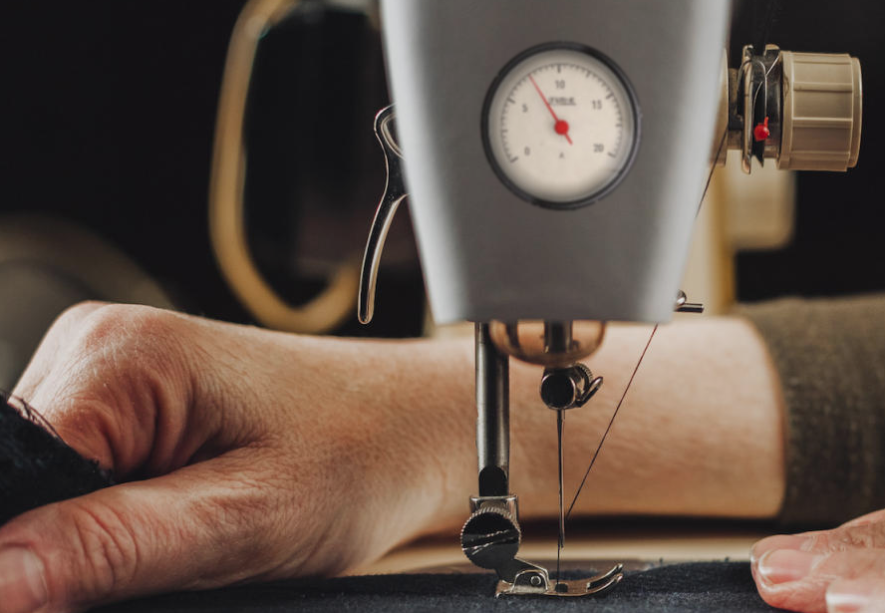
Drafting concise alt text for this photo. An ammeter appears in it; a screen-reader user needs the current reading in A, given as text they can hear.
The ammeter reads 7.5 A
